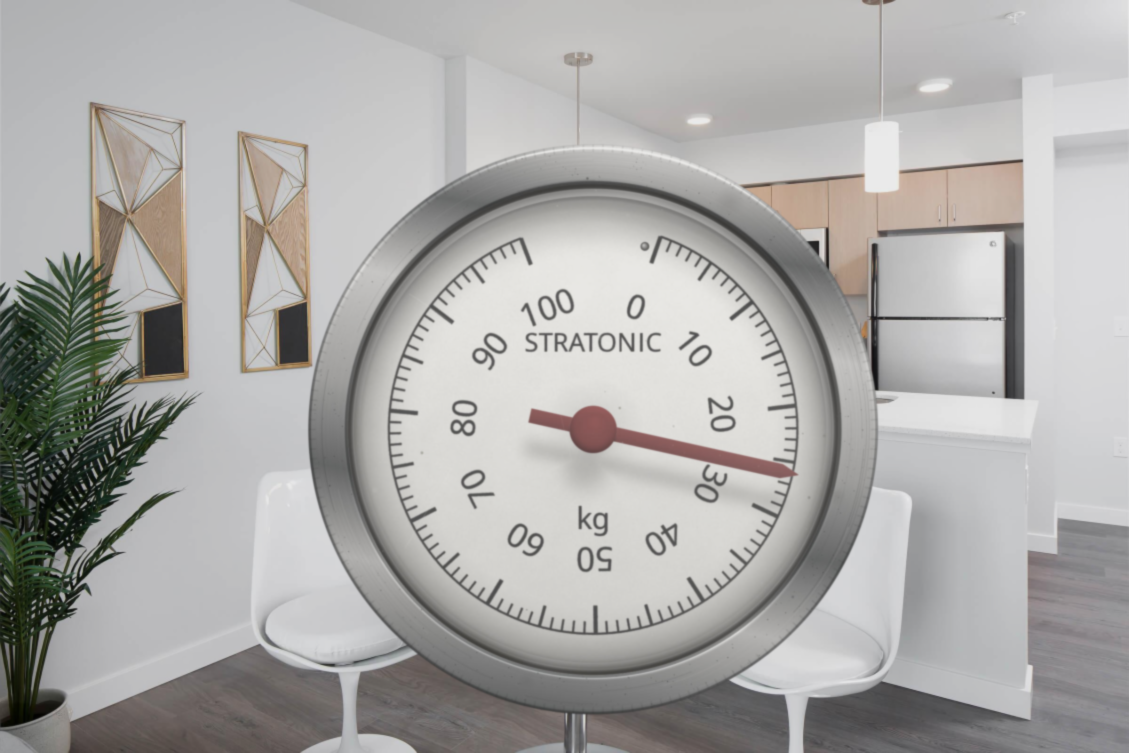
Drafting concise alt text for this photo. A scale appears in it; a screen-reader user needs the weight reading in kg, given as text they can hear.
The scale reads 26 kg
